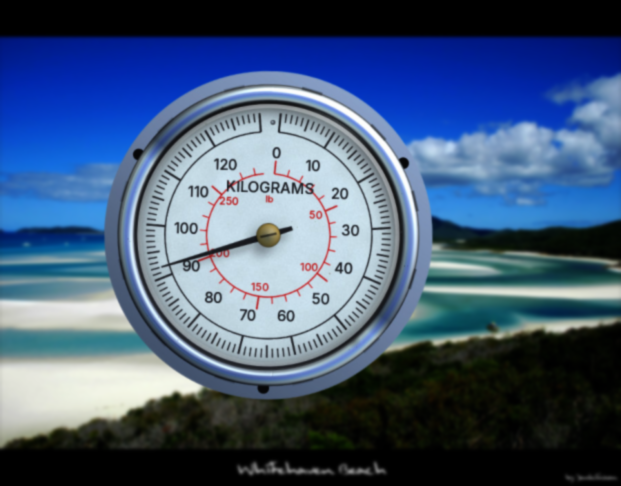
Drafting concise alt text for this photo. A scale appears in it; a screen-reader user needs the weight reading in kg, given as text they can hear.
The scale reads 92 kg
